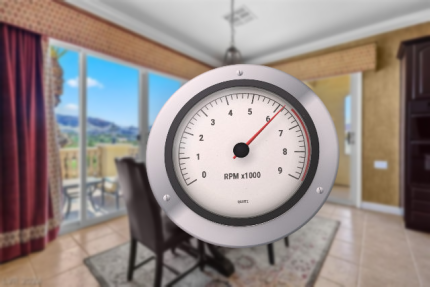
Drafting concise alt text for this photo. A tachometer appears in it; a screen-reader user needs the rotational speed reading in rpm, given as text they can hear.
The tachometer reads 6200 rpm
